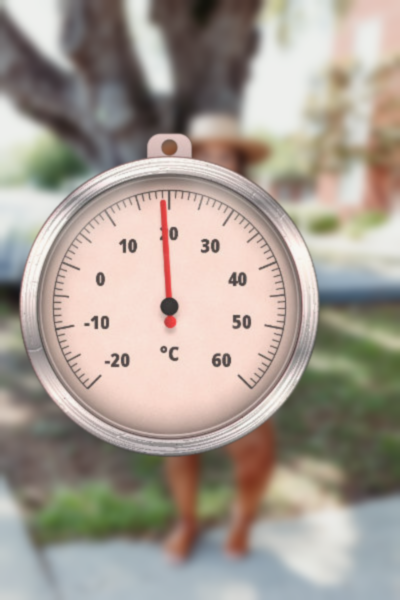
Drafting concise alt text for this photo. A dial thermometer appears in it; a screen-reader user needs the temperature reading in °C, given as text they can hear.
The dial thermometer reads 19 °C
